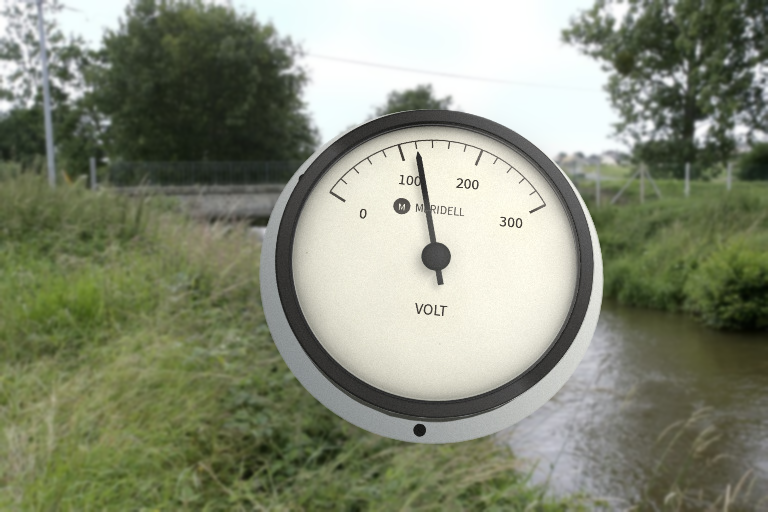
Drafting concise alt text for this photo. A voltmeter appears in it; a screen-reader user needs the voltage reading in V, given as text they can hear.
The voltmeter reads 120 V
